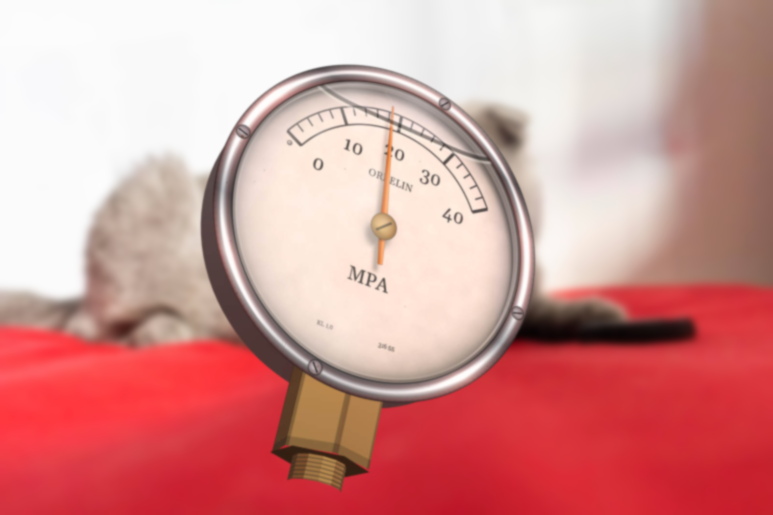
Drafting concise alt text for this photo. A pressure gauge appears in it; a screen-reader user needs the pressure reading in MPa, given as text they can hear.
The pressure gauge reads 18 MPa
